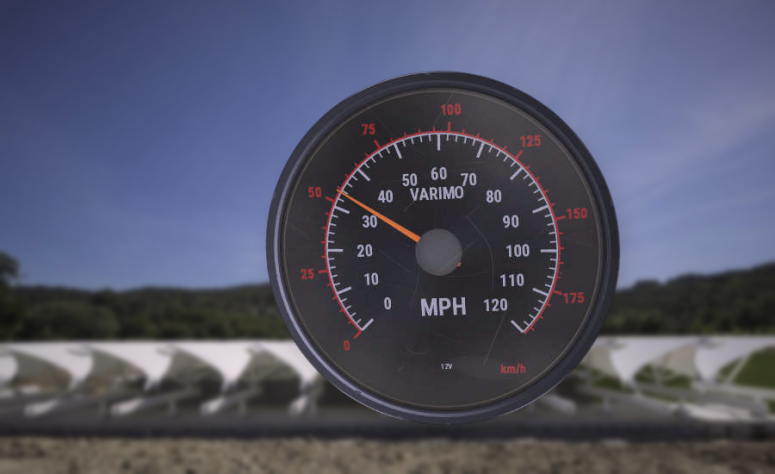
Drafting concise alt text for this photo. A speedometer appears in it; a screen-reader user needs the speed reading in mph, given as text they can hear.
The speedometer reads 34 mph
